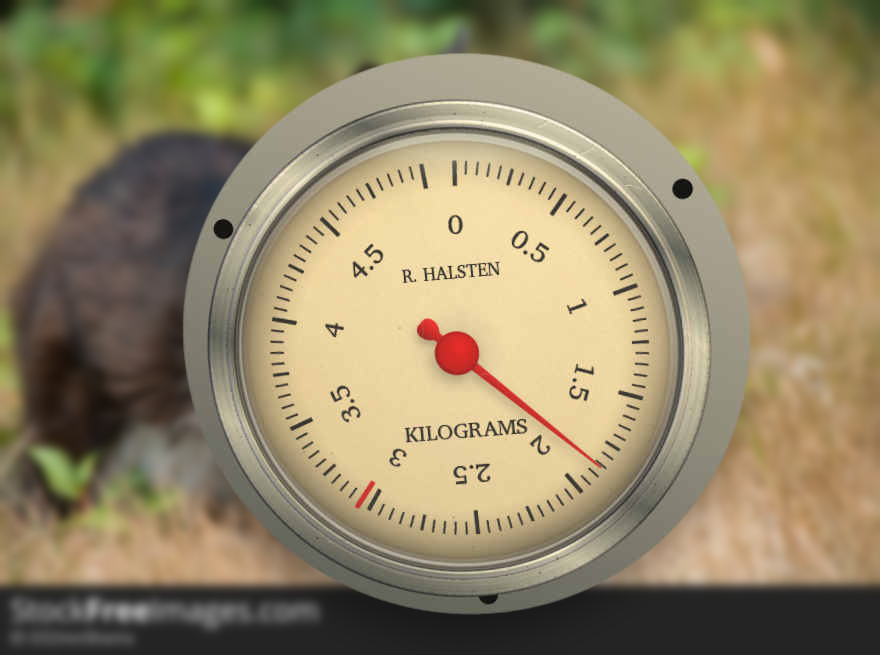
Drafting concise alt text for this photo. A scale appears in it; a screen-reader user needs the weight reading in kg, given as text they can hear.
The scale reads 1.85 kg
